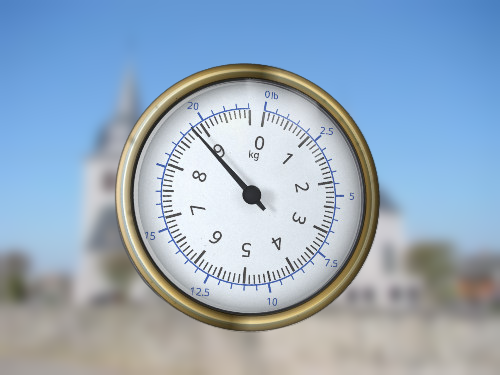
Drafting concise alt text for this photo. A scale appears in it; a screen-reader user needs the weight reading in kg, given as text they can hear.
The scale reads 8.8 kg
